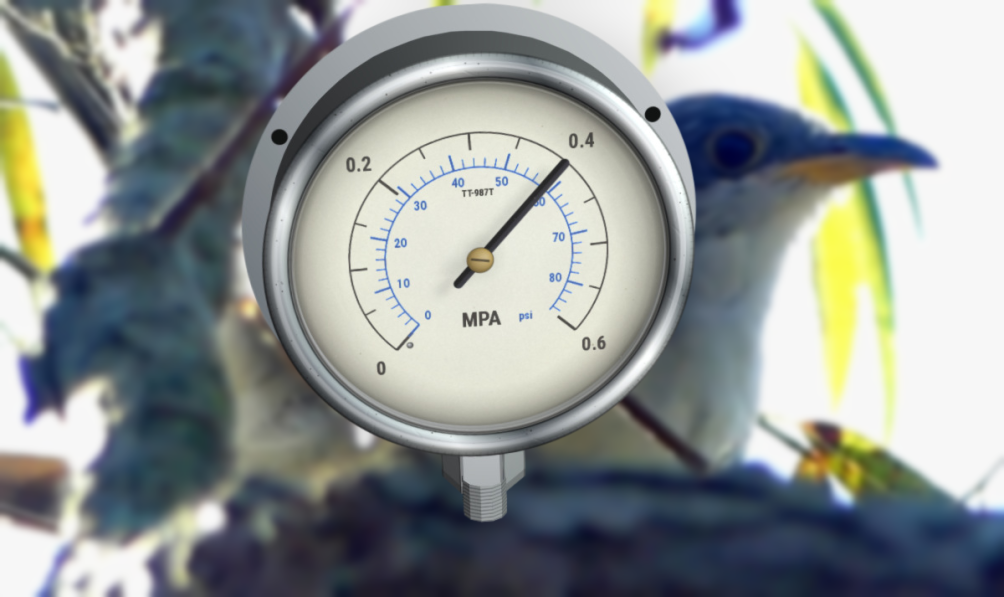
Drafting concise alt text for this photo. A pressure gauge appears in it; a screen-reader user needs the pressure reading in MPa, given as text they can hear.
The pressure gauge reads 0.4 MPa
